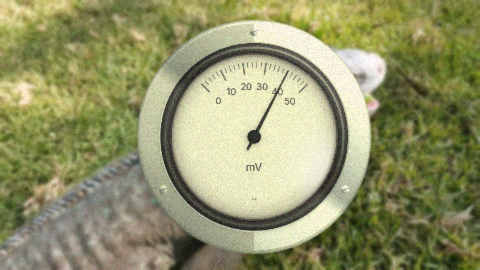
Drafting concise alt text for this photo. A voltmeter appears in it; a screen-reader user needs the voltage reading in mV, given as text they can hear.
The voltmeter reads 40 mV
